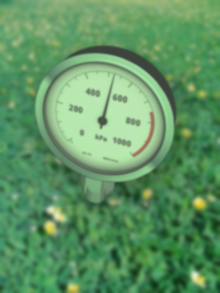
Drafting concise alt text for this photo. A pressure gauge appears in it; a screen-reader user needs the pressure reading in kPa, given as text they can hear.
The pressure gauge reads 525 kPa
